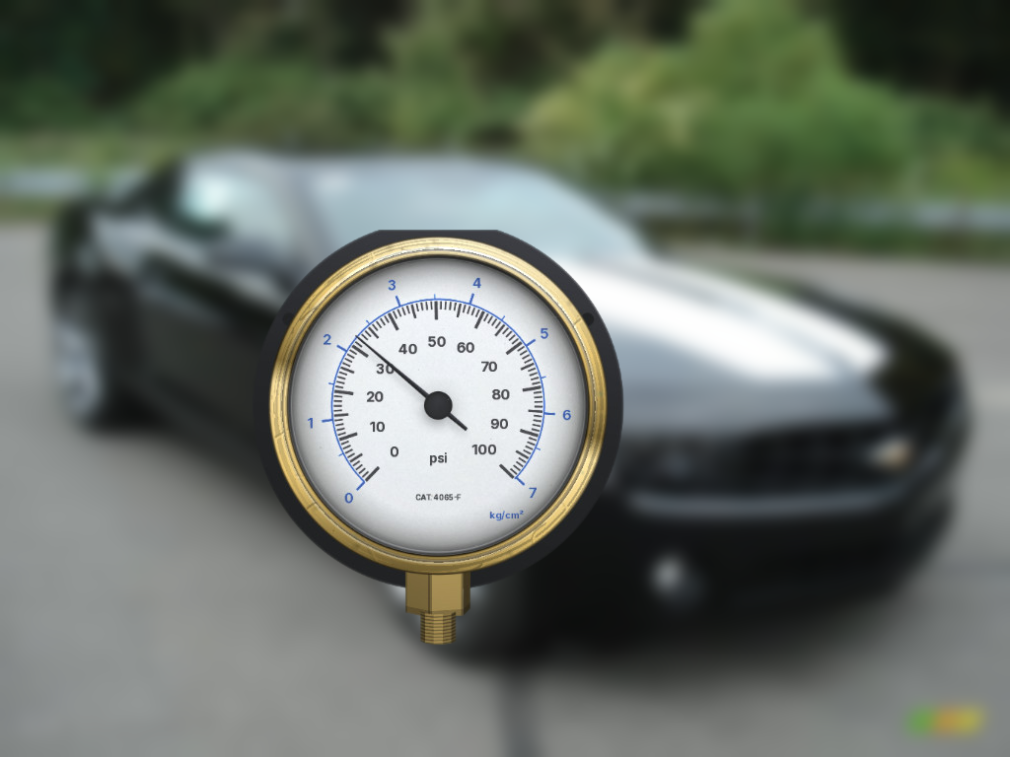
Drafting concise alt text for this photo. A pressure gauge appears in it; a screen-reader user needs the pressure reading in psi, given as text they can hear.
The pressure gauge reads 32 psi
